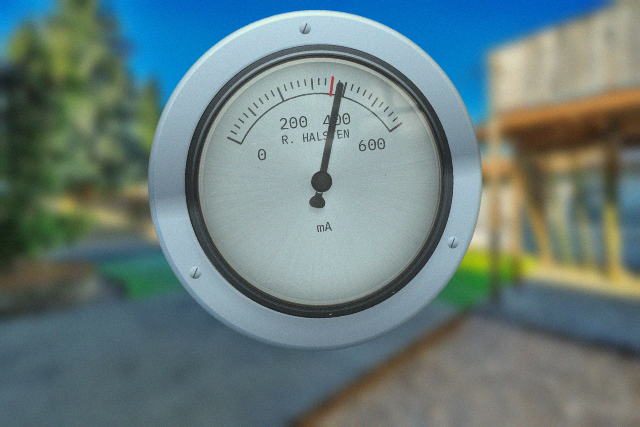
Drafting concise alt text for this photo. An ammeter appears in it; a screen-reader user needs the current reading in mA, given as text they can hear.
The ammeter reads 380 mA
